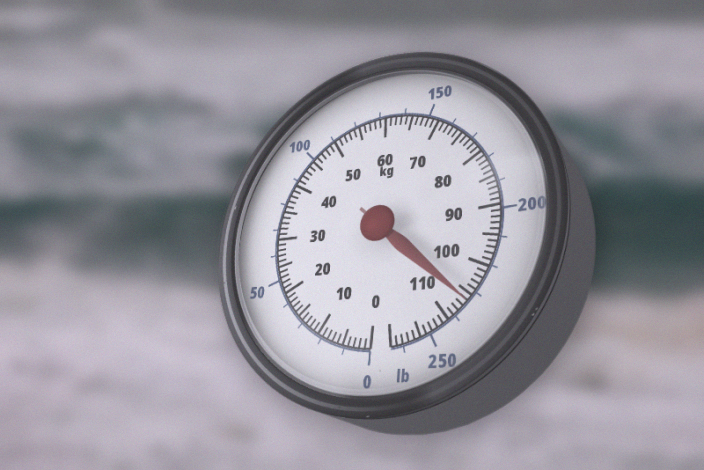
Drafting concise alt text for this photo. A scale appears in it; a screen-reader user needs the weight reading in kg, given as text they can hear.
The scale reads 106 kg
